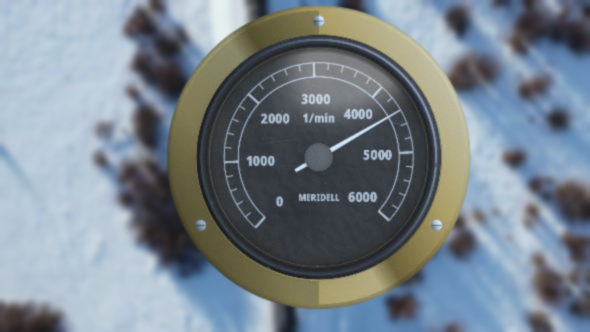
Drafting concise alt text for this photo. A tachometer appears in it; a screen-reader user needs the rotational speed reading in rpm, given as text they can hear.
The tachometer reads 4400 rpm
